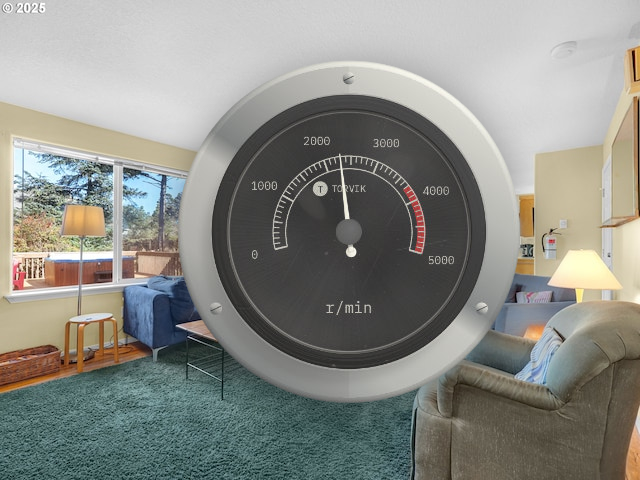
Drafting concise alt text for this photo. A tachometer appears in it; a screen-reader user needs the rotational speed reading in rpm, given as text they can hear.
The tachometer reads 2300 rpm
